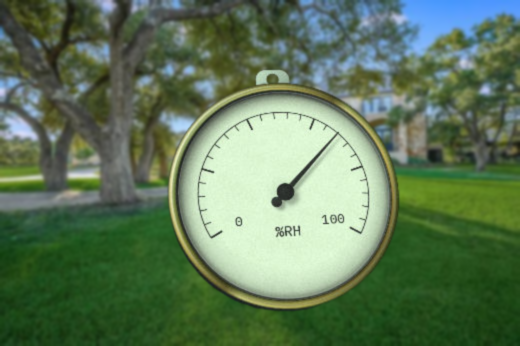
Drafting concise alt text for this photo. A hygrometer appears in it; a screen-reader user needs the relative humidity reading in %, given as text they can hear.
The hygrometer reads 68 %
